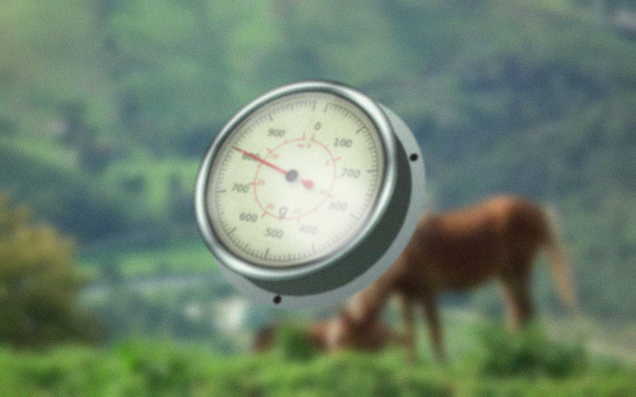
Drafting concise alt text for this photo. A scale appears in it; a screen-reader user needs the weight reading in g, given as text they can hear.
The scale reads 800 g
